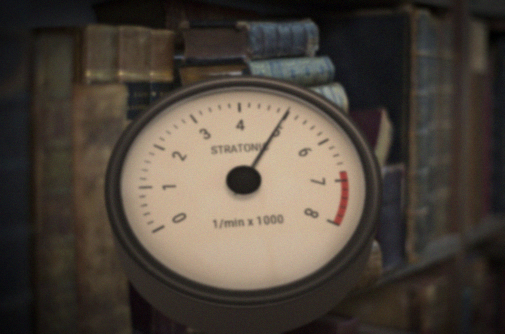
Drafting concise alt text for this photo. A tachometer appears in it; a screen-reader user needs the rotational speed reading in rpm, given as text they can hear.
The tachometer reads 5000 rpm
